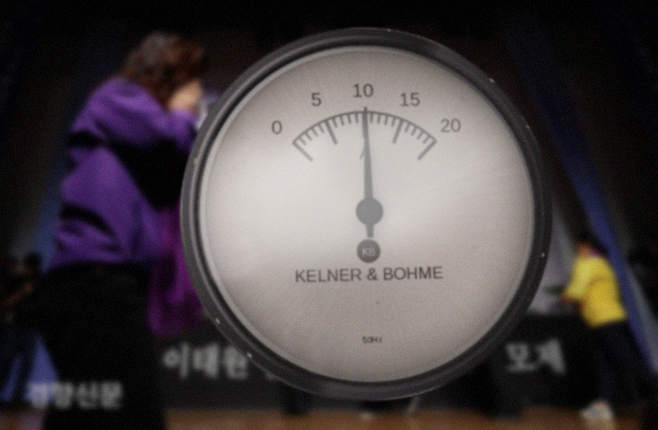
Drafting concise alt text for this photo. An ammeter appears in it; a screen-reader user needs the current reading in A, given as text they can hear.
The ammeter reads 10 A
